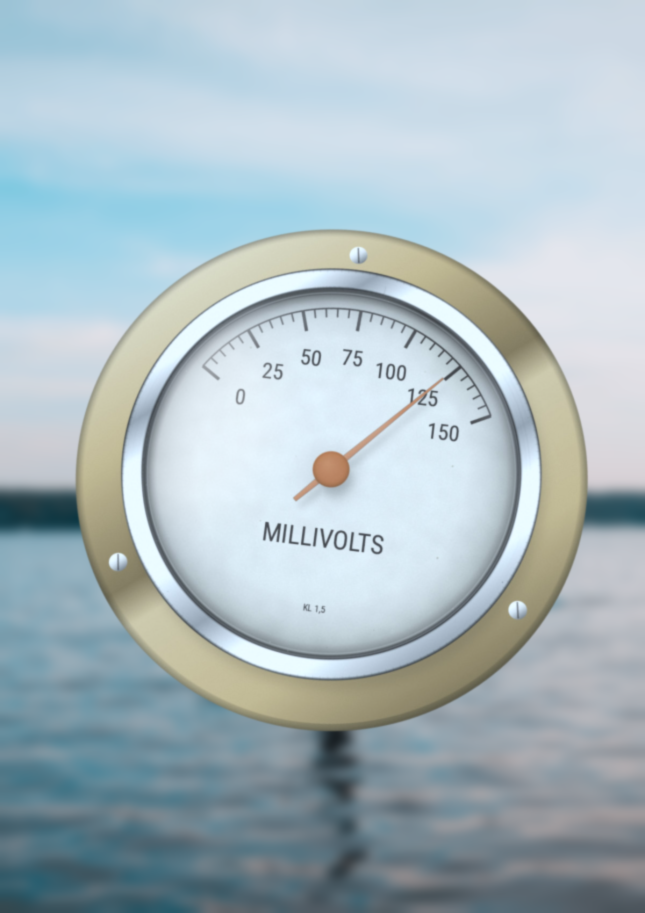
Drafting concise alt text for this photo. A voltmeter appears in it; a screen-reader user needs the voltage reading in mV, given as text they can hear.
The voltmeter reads 125 mV
